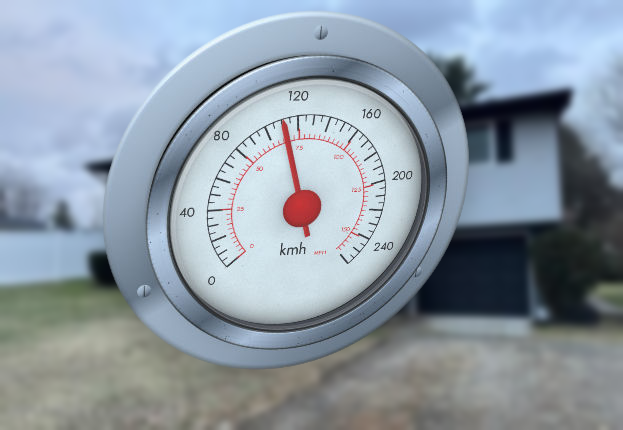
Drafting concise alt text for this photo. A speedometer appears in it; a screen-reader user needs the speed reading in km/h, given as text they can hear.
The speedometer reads 110 km/h
